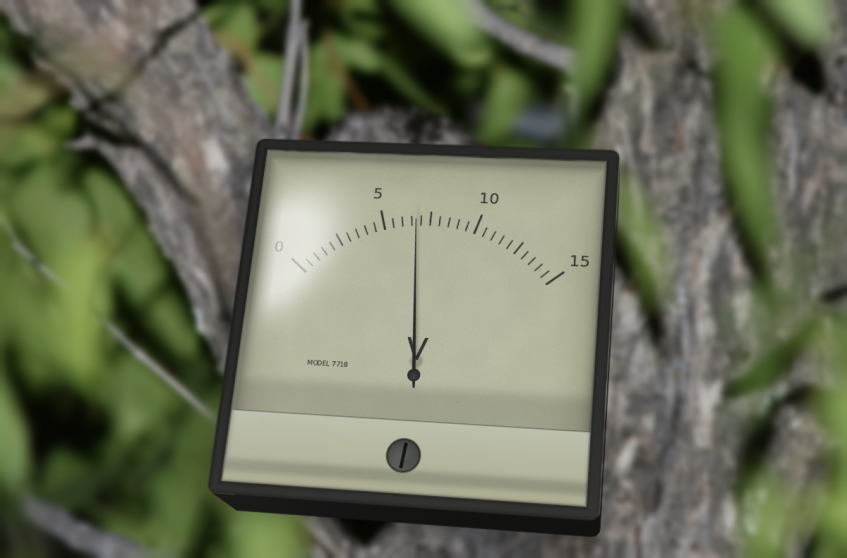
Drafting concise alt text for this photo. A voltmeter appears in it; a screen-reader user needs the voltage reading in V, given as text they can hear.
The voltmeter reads 6.75 V
